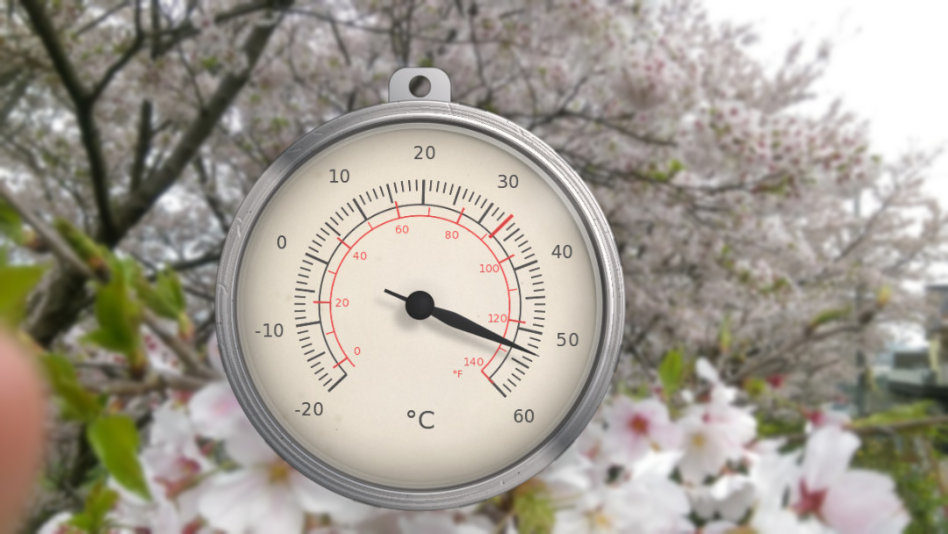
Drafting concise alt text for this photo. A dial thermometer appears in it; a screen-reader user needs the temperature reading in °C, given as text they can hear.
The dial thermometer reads 53 °C
